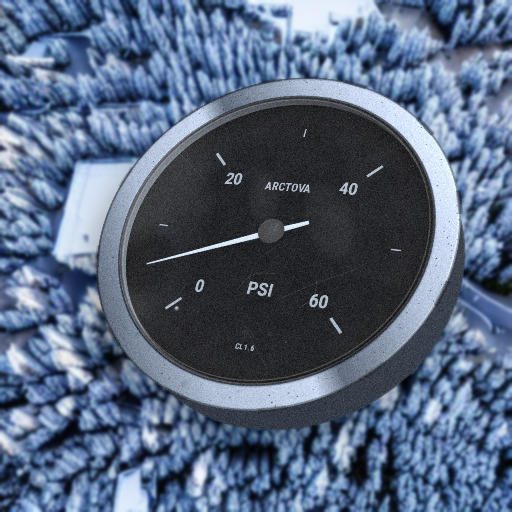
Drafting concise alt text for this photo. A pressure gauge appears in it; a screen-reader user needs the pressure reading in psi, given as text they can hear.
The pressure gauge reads 5 psi
